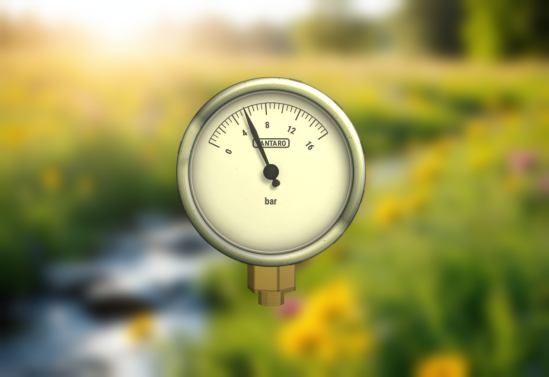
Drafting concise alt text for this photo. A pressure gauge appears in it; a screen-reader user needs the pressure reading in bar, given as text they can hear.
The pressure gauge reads 5.5 bar
